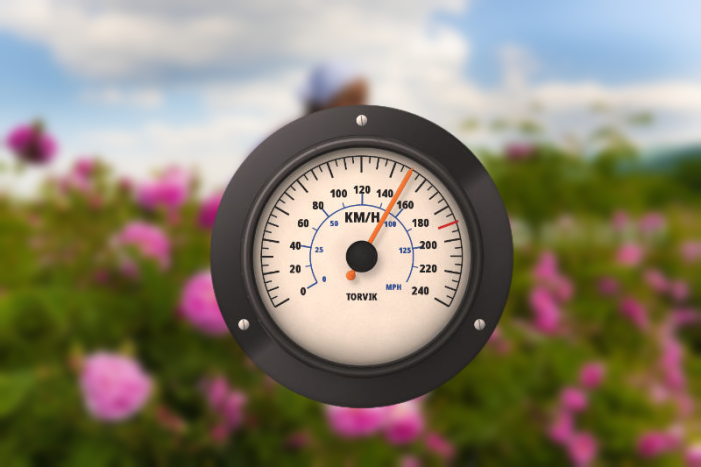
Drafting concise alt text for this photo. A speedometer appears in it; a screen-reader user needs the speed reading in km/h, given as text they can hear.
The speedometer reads 150 km/h
